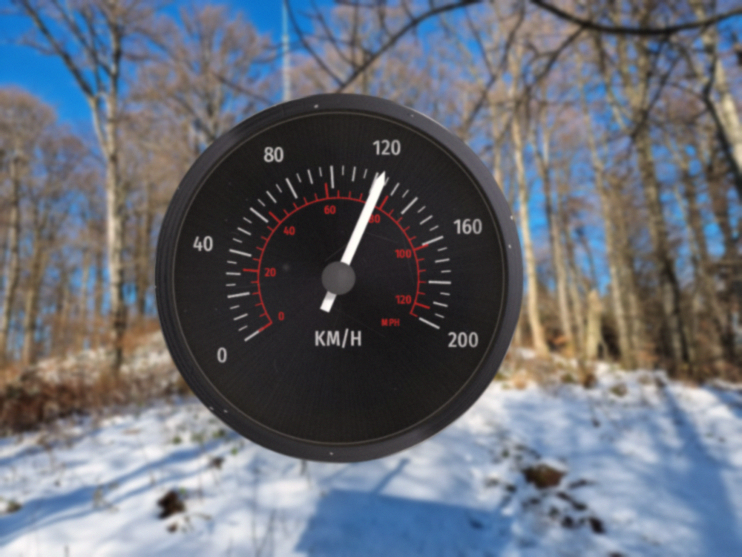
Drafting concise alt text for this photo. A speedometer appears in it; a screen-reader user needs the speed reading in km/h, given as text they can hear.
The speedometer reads 122.5 km/h
